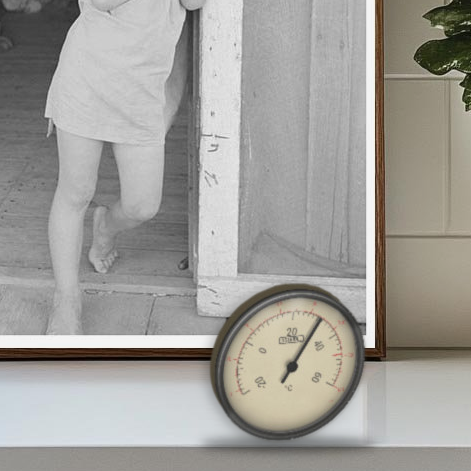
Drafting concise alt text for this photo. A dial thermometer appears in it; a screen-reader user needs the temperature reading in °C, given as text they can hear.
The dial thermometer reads 30 °C
